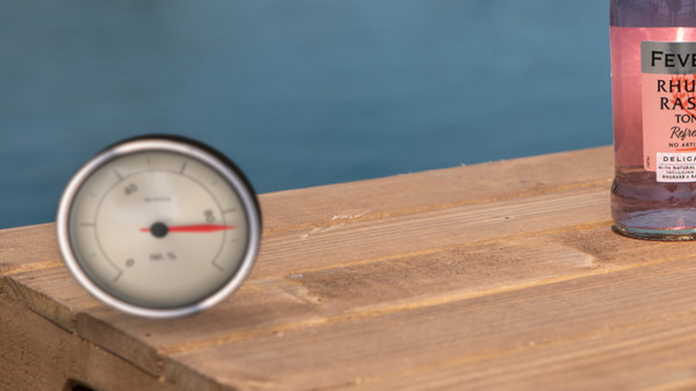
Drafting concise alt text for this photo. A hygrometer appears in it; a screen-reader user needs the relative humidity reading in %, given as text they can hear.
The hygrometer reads 85 %
